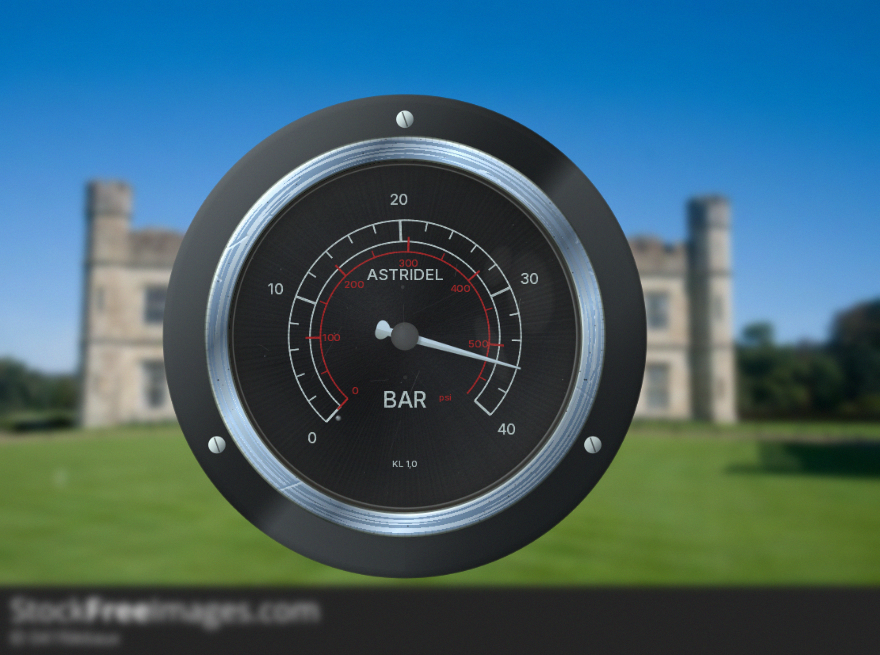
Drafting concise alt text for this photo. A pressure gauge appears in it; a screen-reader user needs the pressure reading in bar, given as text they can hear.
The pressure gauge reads 36 bar
